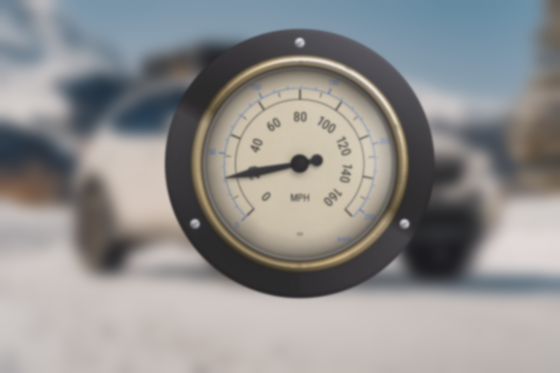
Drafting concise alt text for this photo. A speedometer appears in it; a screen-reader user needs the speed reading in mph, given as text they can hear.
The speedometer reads 20 mph
